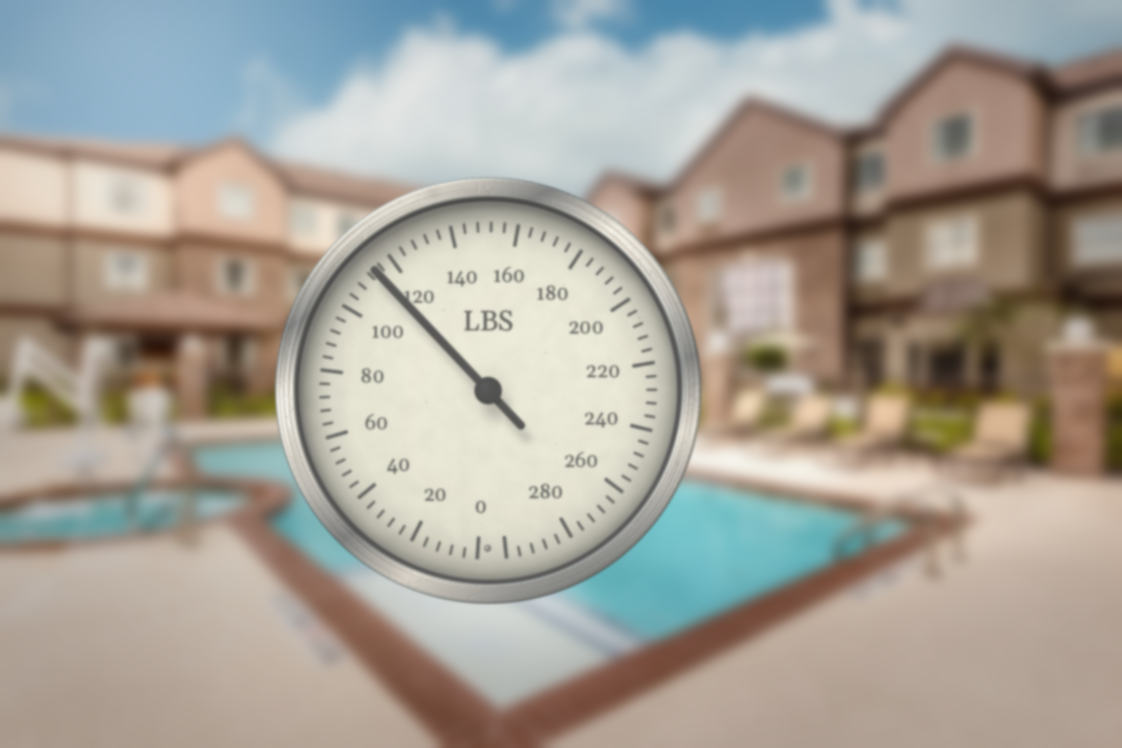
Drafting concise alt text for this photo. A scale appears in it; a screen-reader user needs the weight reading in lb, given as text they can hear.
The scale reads 114 lb
